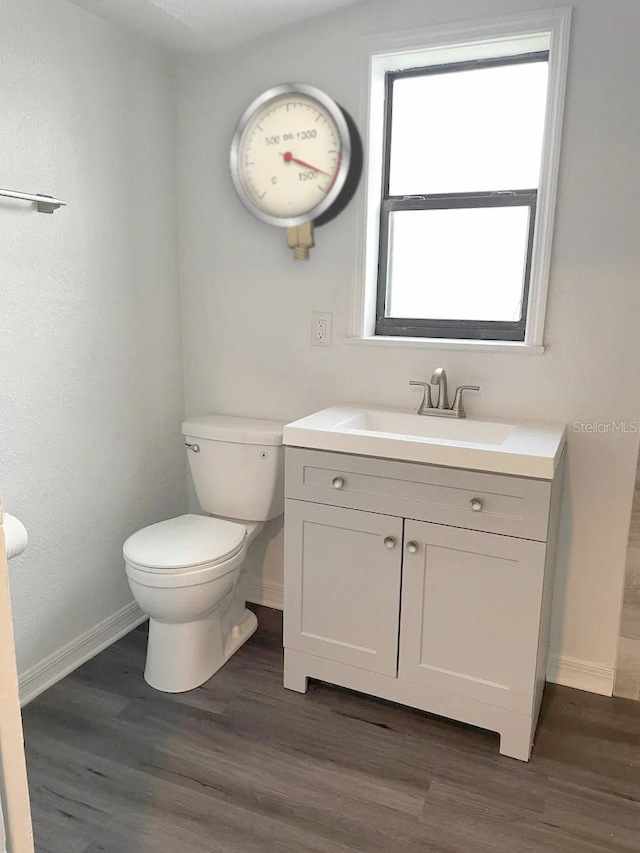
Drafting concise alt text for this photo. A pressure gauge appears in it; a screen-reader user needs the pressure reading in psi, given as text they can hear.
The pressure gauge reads 1400 psi
